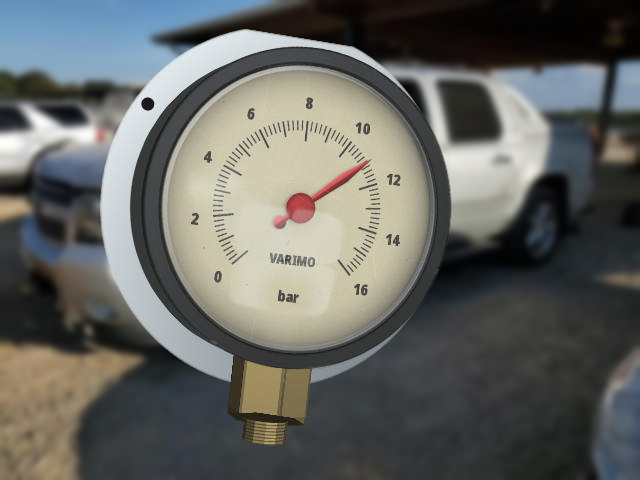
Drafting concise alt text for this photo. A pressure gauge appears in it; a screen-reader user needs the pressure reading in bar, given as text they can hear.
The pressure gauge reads 11 bar
